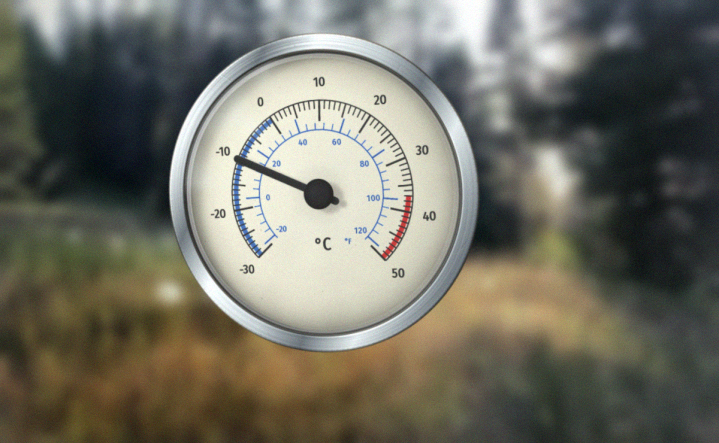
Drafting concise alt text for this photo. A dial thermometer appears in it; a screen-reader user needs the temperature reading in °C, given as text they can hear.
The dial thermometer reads -10 °C
